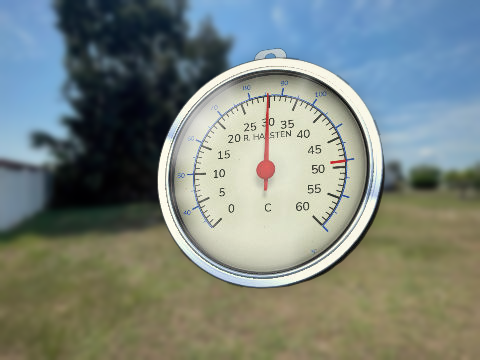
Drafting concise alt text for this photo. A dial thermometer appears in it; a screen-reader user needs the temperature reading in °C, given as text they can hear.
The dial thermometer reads 30 °C
